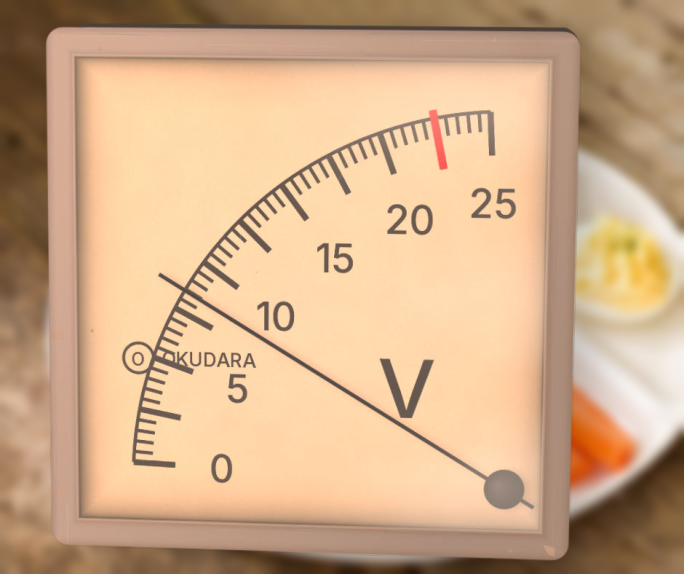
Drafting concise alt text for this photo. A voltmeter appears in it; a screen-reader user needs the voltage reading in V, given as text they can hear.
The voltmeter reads 8.5 V
